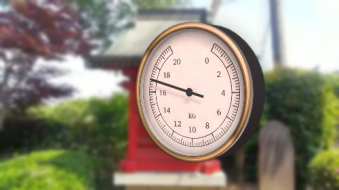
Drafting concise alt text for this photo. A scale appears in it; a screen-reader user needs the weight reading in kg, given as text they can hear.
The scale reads 17 kg
